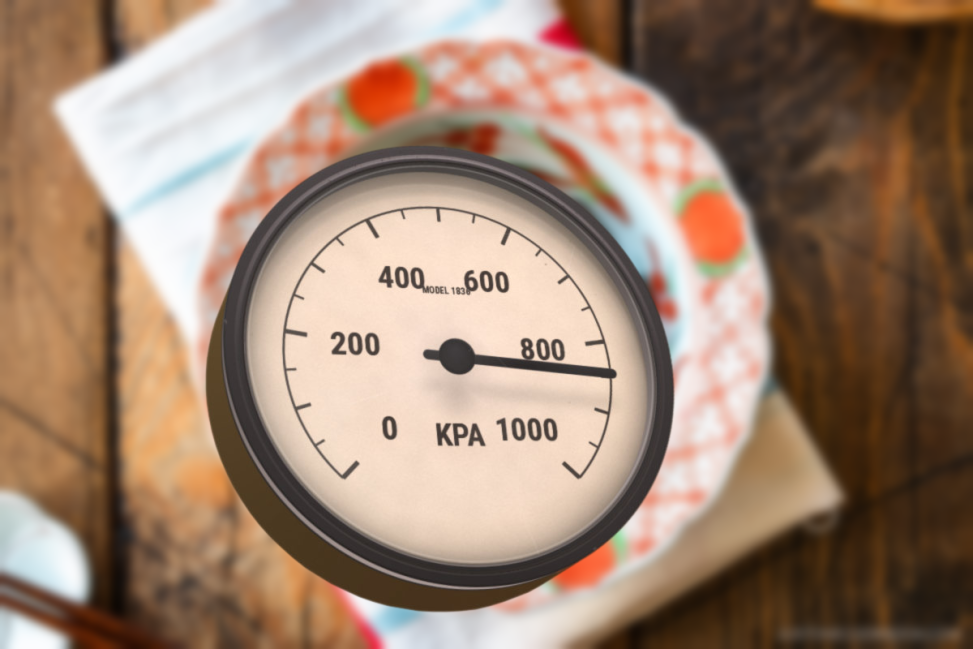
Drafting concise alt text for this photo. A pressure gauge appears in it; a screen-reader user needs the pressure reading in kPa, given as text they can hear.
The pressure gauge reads 850 kPa
